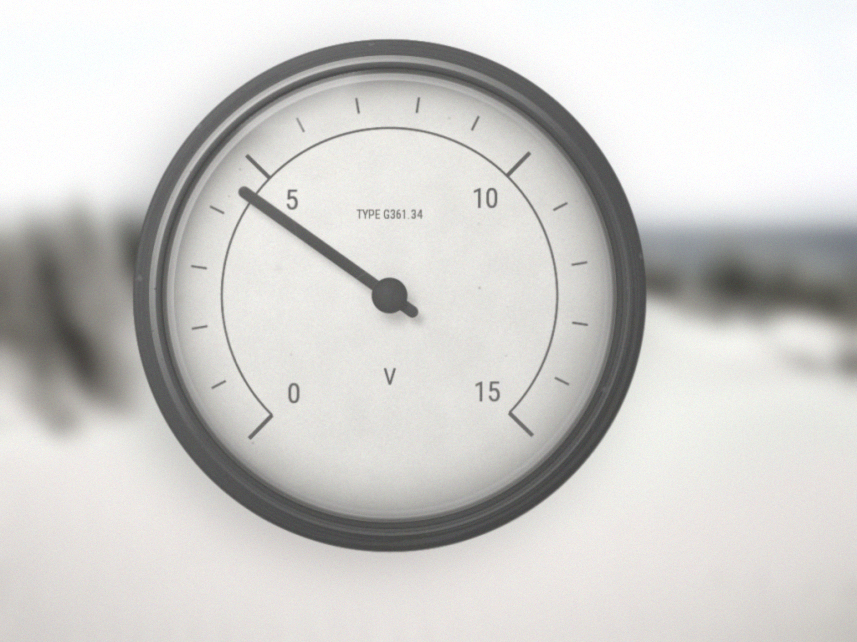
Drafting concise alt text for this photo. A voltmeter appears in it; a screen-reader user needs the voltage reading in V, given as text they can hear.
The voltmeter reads 4.5 V
